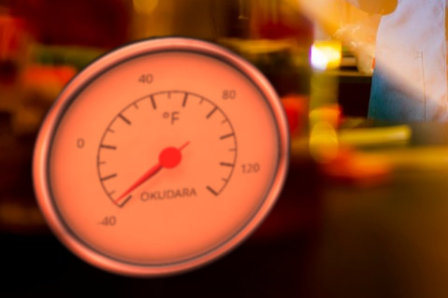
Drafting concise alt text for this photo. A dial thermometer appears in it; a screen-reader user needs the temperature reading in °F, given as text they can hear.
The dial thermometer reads -35 °F
